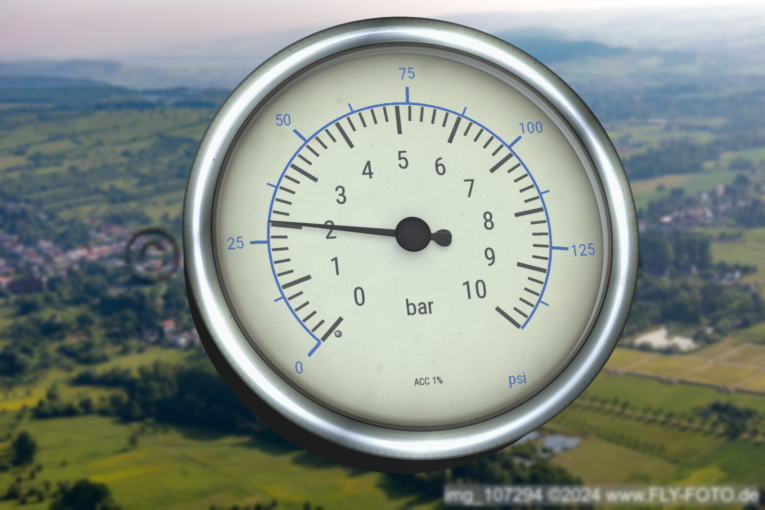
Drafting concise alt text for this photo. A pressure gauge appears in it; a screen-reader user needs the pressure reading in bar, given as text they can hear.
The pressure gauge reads 2 bar
